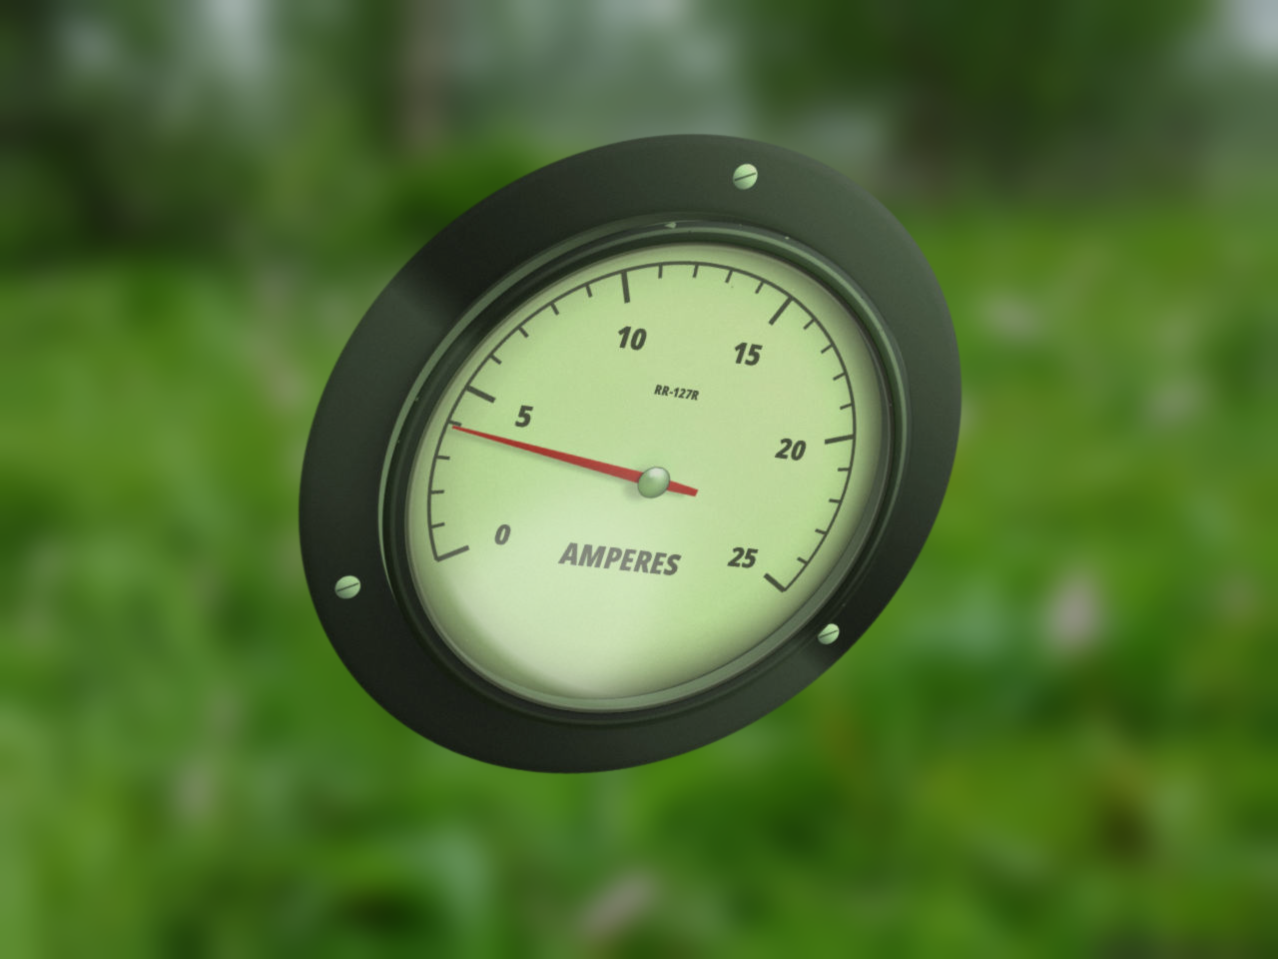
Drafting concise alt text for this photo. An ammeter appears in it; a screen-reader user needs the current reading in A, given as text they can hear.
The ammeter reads 4 A
